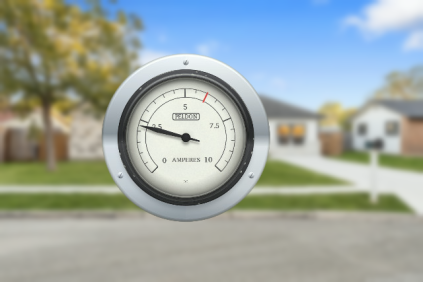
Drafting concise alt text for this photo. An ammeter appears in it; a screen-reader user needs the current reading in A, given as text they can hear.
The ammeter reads 2.25 A
